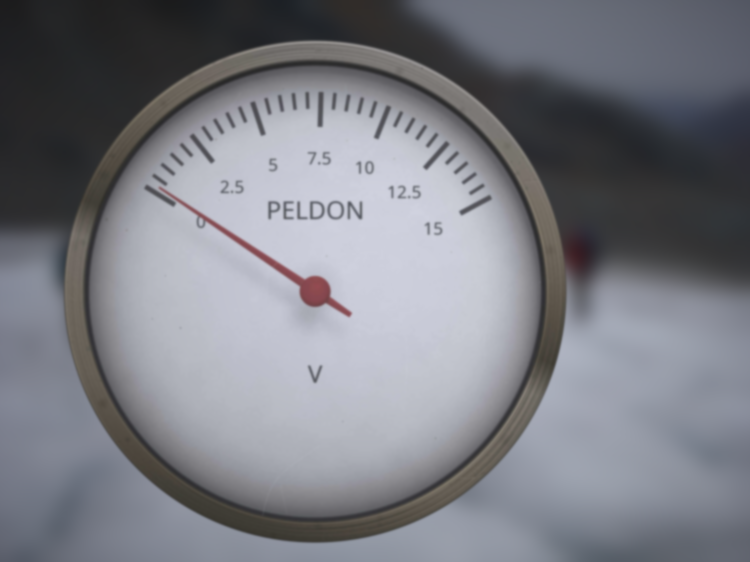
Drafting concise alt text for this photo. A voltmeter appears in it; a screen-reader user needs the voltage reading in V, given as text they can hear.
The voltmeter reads 0.25 V
